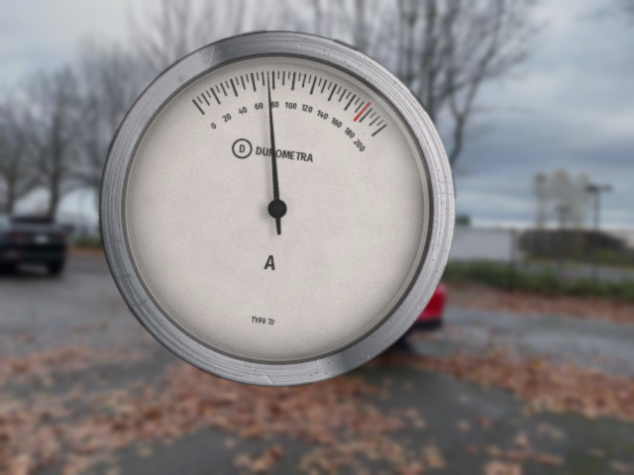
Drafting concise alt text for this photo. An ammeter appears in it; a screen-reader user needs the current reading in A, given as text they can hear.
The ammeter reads 75 A
